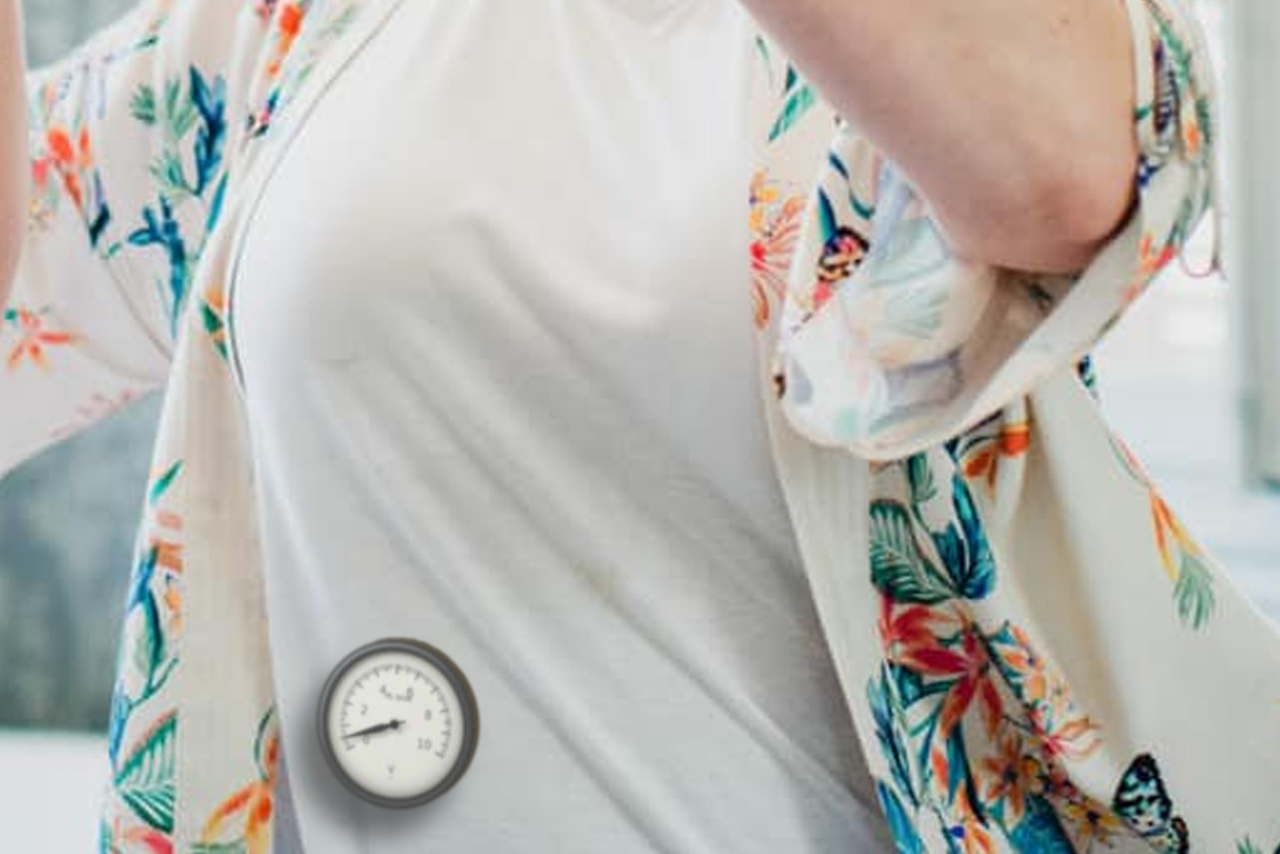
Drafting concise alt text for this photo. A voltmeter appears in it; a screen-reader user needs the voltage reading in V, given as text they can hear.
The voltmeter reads 0.5 V
